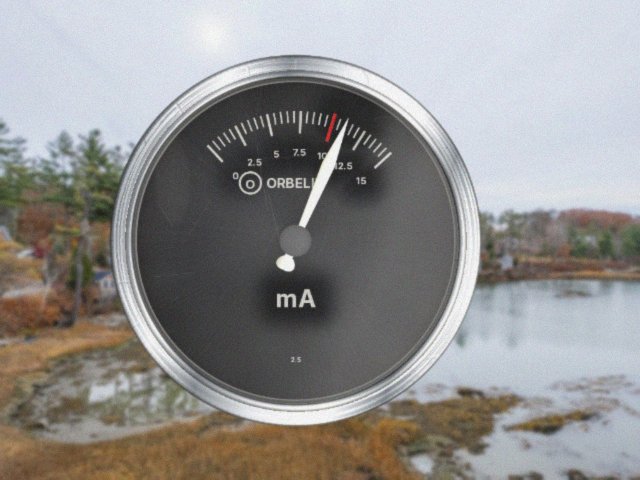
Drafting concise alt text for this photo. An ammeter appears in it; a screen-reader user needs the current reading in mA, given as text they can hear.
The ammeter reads 11 mA
